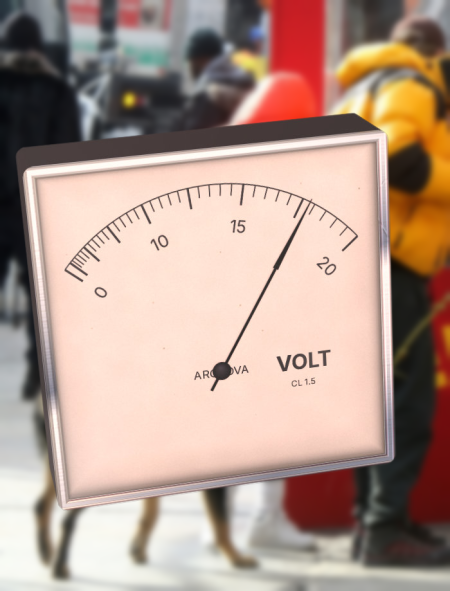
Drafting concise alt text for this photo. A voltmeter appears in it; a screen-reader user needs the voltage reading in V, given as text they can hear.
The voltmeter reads 17.75 V
